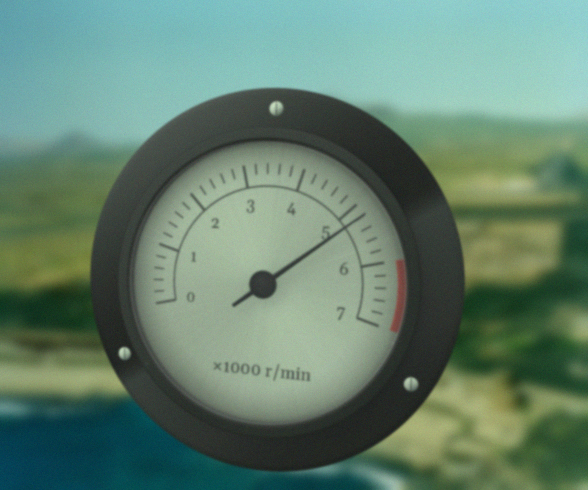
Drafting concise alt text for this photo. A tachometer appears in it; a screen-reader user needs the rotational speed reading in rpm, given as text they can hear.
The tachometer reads 5200 rpm
